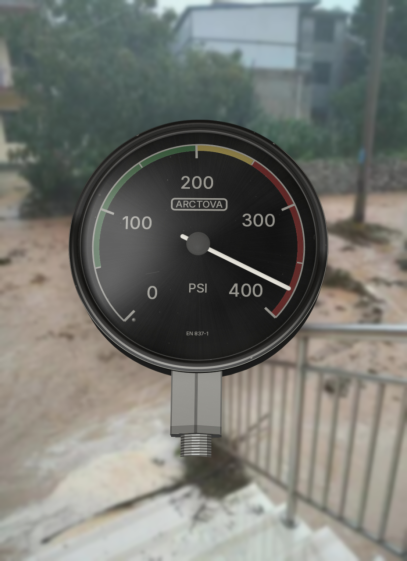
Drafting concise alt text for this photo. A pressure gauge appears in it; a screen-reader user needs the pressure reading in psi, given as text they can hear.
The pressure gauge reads 375 psi
